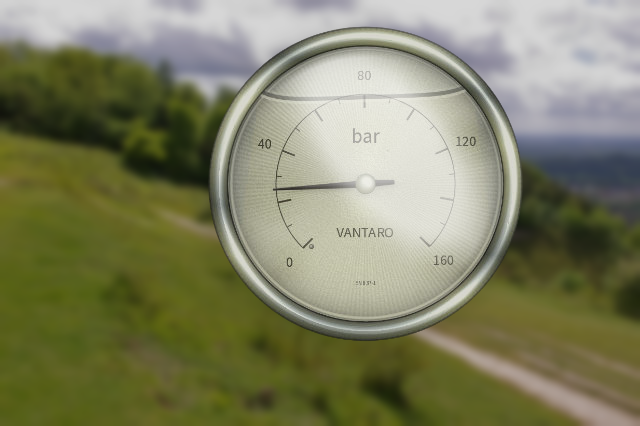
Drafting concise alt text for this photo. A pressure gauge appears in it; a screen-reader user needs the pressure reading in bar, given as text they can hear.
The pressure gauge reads 25 bar
